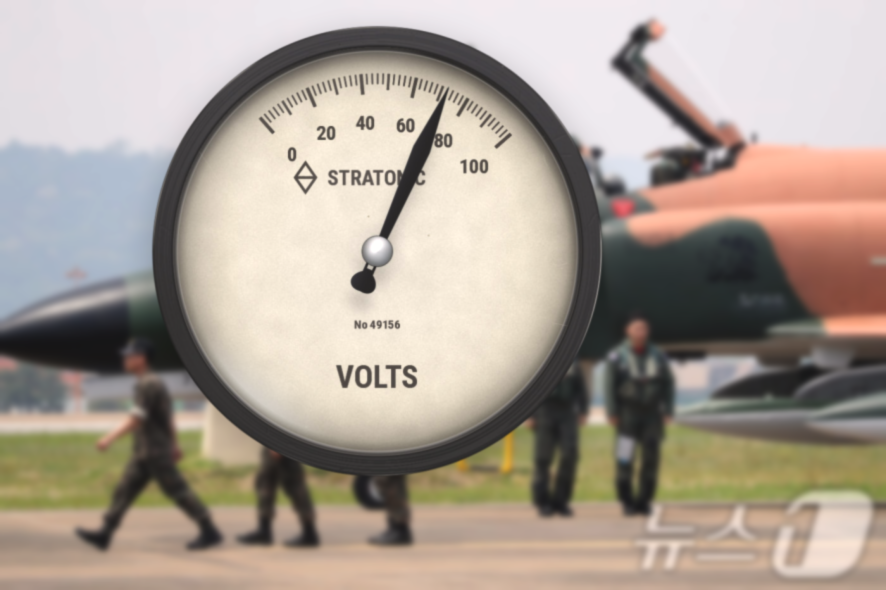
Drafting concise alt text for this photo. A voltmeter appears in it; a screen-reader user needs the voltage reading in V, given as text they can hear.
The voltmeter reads 72 V
